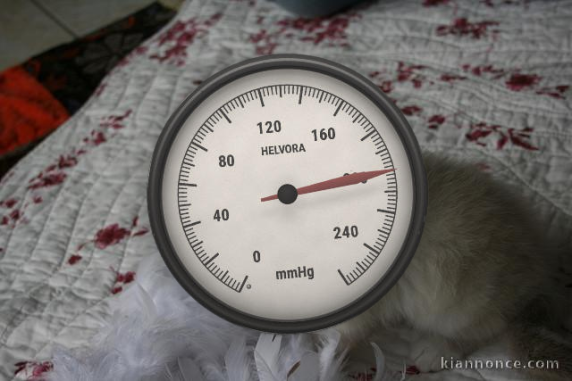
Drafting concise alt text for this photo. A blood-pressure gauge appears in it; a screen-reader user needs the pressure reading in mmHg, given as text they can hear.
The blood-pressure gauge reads 200 mmHg
